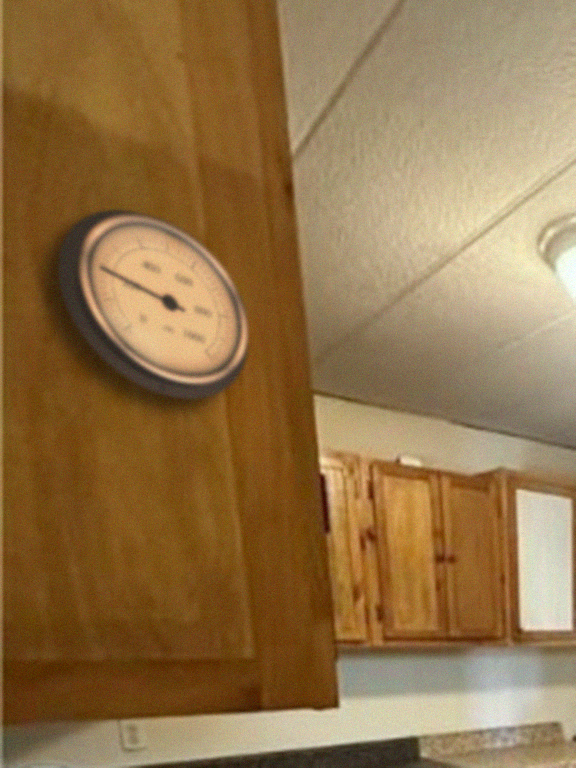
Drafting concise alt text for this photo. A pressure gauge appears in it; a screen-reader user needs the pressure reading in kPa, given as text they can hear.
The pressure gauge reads 200 kPa
